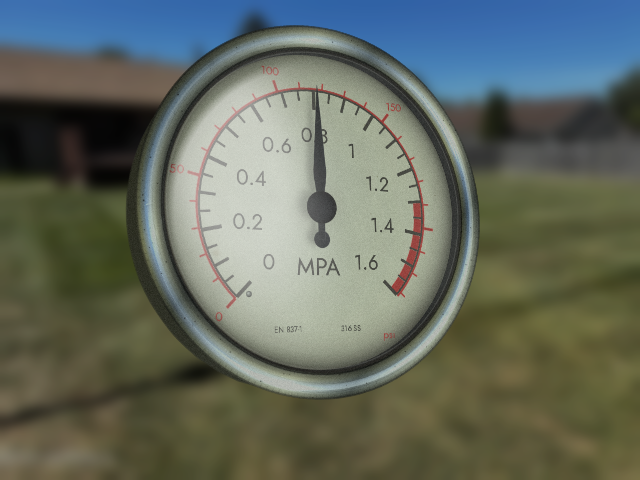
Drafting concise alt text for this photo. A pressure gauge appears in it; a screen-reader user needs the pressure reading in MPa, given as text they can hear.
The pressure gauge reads 0.8 MPa
